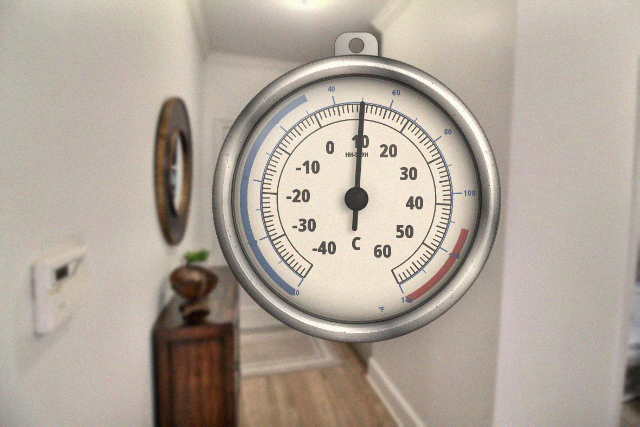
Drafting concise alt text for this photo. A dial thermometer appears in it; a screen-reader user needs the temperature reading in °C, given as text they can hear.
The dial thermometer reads 10 °C
